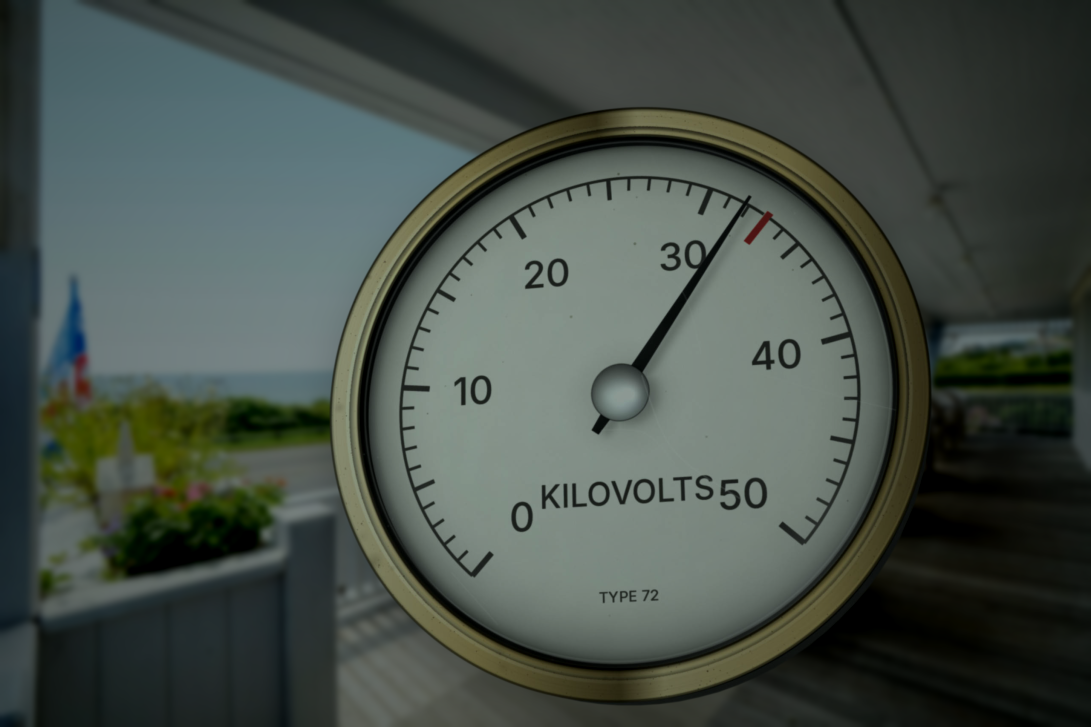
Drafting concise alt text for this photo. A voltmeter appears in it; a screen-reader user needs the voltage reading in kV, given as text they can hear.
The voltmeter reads 32 kV
